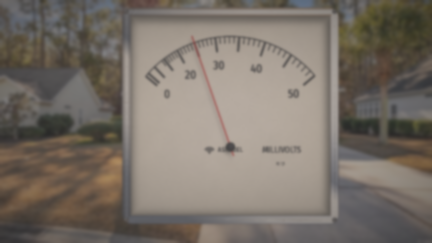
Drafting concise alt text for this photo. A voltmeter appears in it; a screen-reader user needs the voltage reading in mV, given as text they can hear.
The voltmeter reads 25 mV
